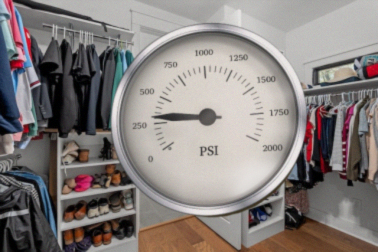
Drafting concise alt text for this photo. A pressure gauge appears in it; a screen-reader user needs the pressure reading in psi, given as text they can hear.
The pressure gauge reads 300 psi
